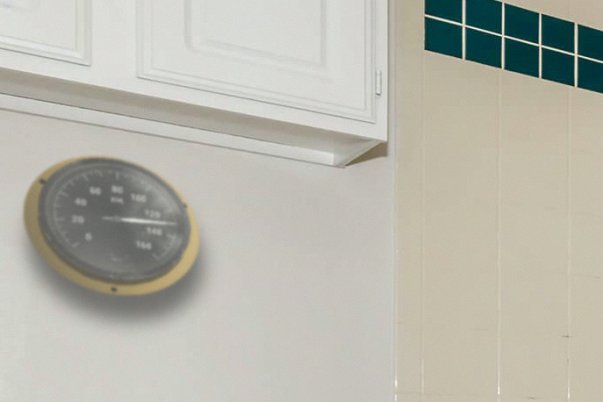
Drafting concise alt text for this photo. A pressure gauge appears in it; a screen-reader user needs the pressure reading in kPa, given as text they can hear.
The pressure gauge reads 130 kPa
